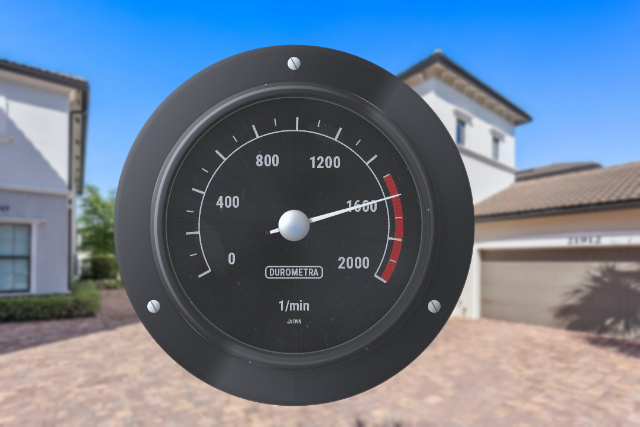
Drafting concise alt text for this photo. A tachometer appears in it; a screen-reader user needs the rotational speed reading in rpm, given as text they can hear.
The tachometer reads 1600 rpm
